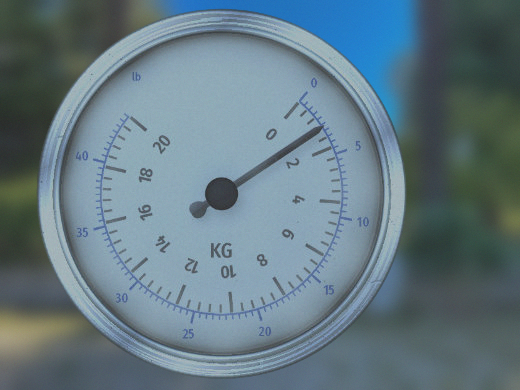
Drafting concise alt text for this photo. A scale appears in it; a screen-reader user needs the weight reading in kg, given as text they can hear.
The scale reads 1.2 kg
